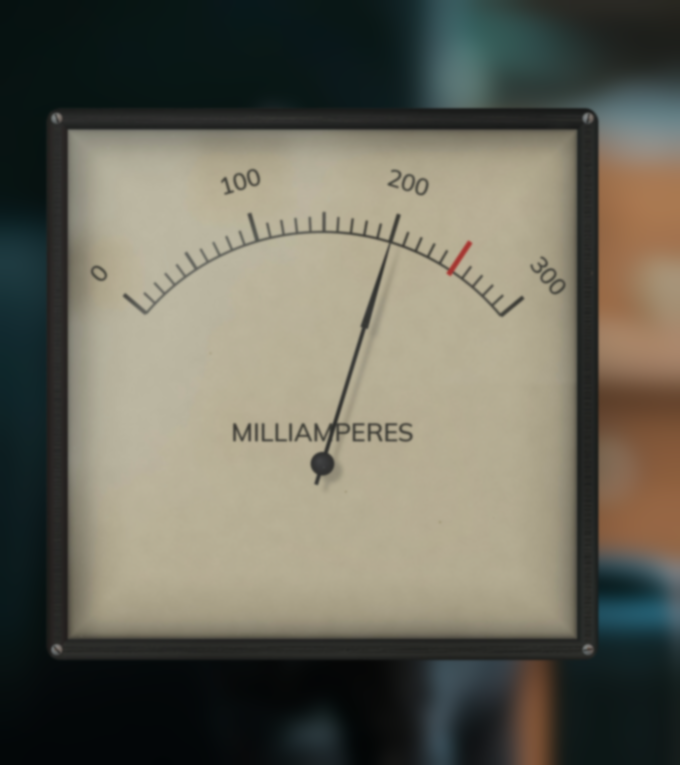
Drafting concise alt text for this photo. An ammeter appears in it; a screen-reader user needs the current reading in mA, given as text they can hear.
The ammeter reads 200 mA
